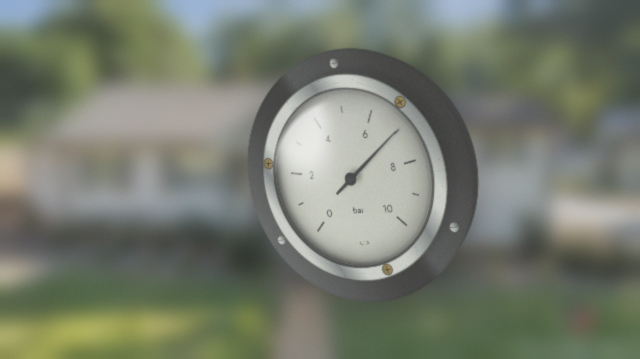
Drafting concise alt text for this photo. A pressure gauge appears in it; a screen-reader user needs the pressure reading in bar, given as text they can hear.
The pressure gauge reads 7 bar
